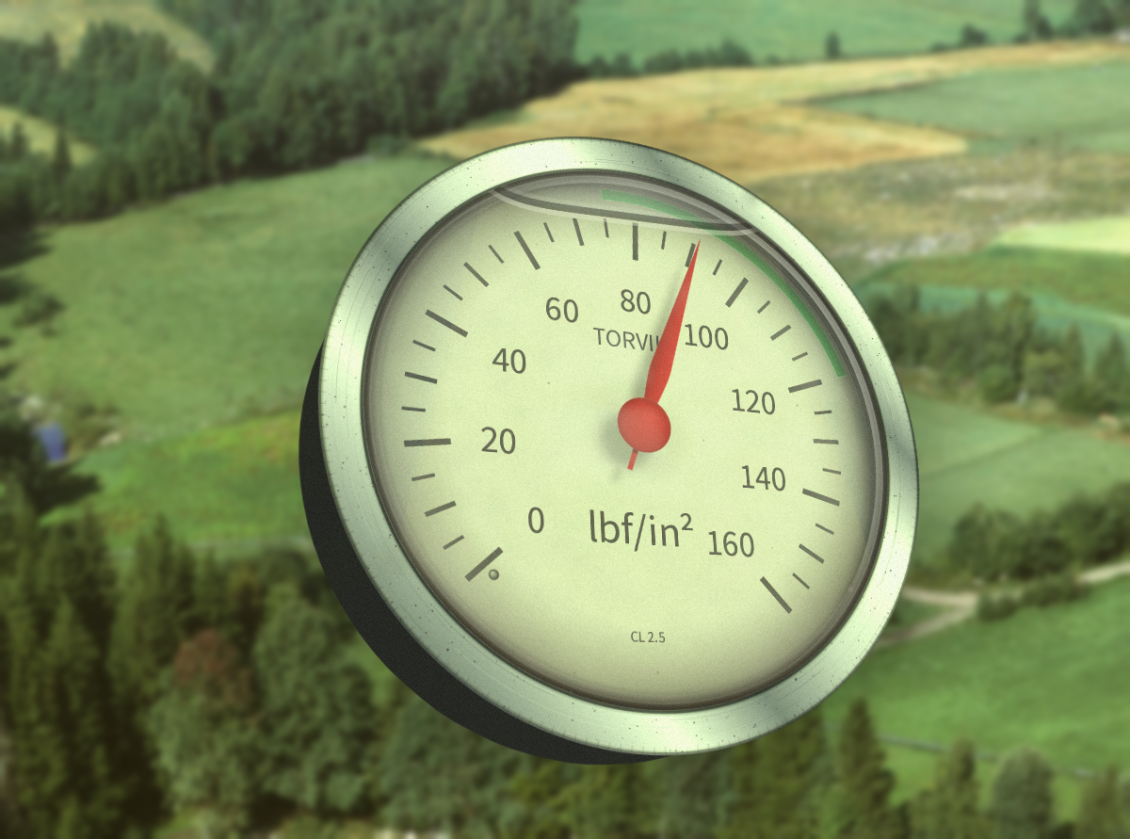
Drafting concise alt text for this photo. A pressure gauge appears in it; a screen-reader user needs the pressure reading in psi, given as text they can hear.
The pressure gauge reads 90 psi
